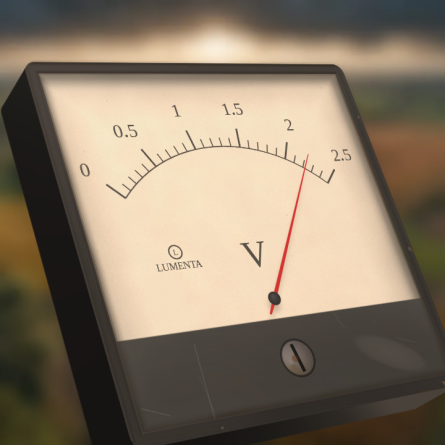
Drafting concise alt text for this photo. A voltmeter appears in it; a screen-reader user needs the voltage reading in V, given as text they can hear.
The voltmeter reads 2.2 V
